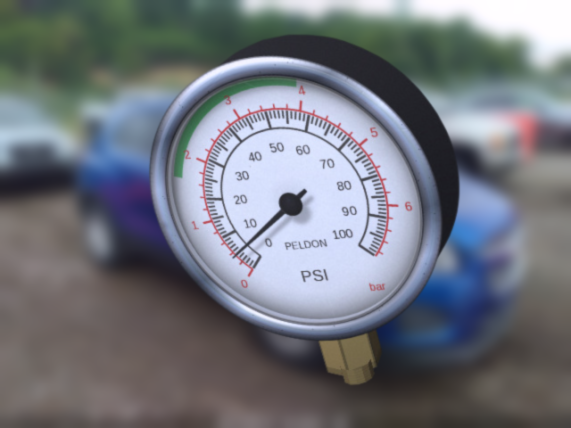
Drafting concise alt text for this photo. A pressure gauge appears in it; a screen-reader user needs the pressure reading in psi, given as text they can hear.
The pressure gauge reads 5 psi
